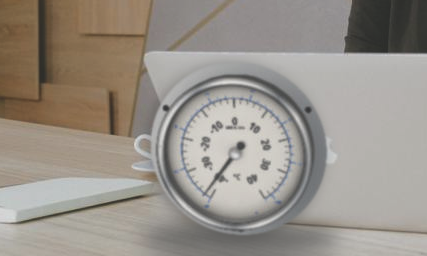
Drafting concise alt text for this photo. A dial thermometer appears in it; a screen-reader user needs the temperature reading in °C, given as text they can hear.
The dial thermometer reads -38 °C
